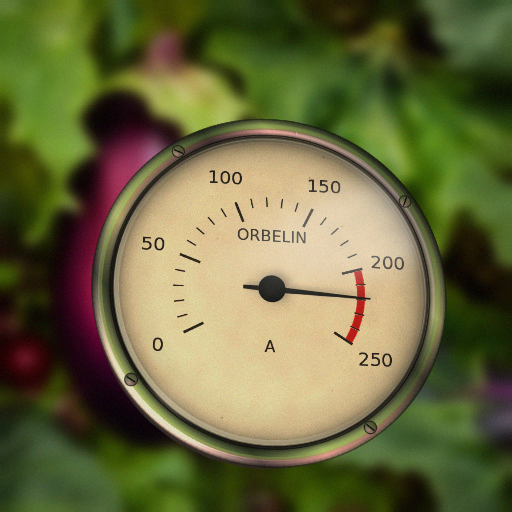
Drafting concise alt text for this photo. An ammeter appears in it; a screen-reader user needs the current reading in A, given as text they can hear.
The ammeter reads 220 A
